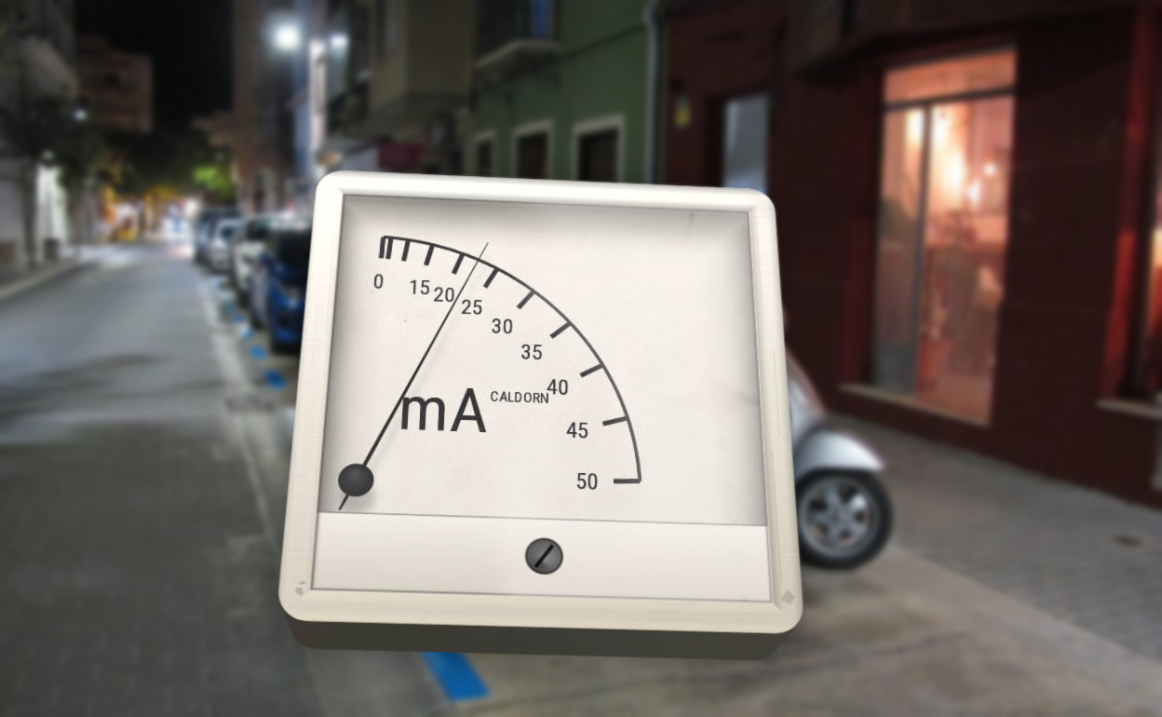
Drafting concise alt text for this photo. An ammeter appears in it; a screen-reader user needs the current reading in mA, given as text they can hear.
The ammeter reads 22.5 mA
